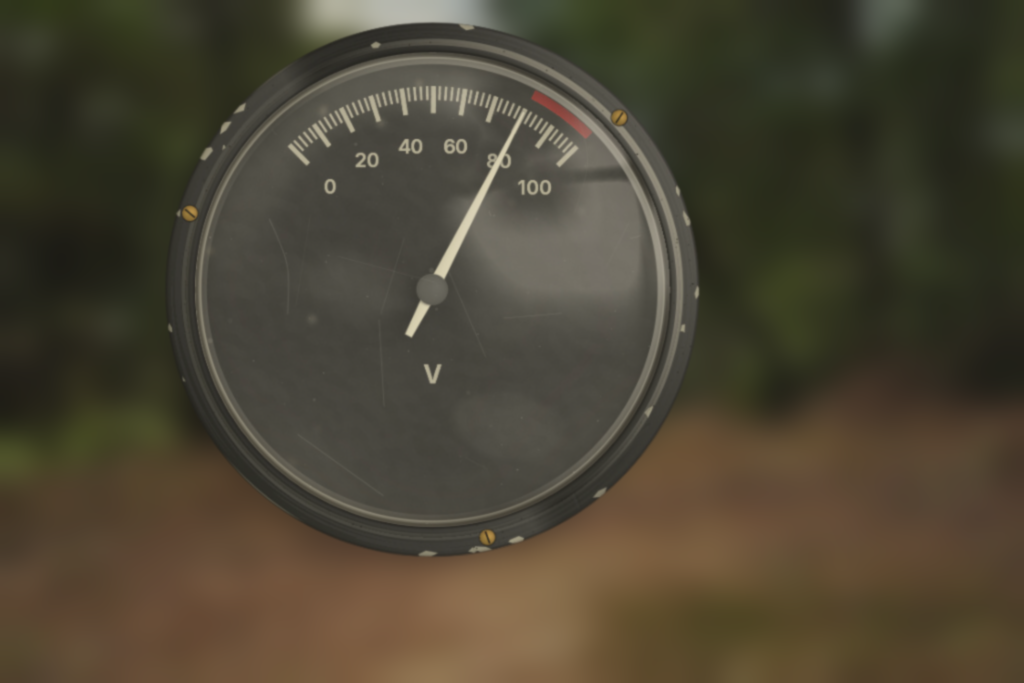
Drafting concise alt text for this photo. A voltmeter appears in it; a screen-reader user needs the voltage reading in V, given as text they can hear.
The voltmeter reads 80 V
